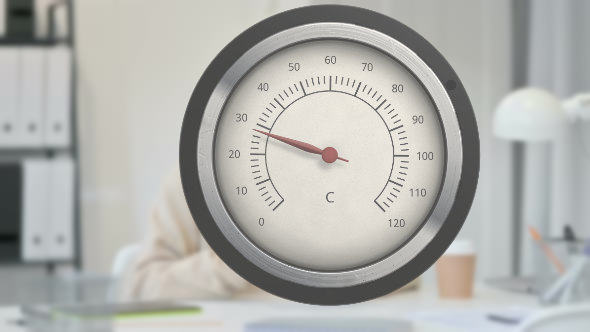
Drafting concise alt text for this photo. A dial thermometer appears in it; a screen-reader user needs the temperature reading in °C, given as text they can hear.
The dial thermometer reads 28 °C
